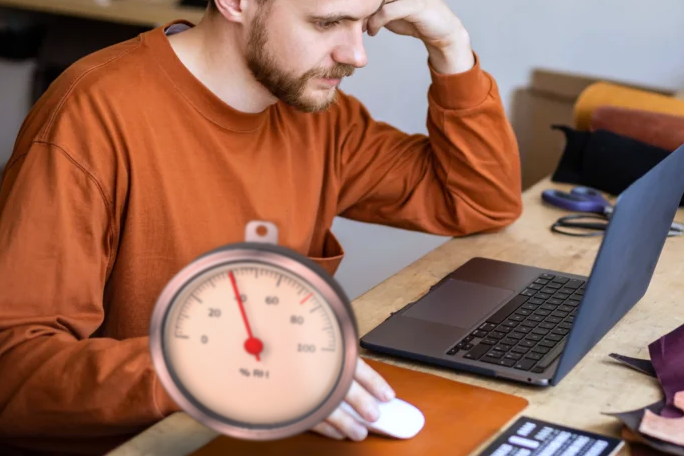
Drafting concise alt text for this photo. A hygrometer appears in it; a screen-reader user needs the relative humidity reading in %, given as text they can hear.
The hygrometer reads 40 %
